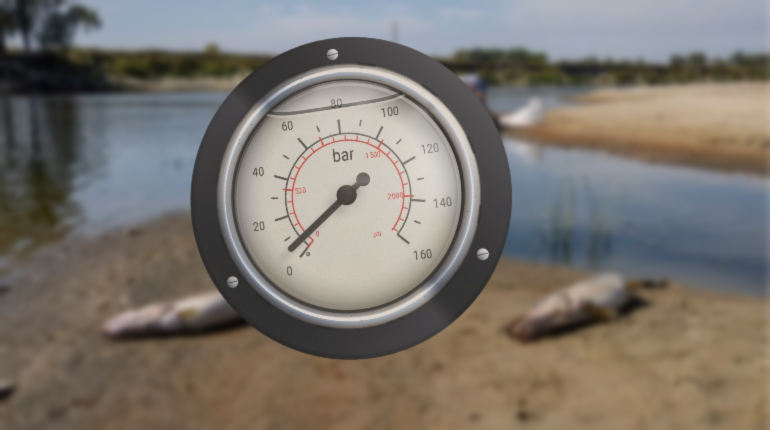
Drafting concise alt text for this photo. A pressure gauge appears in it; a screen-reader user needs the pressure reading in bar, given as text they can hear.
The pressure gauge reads 5 bar
